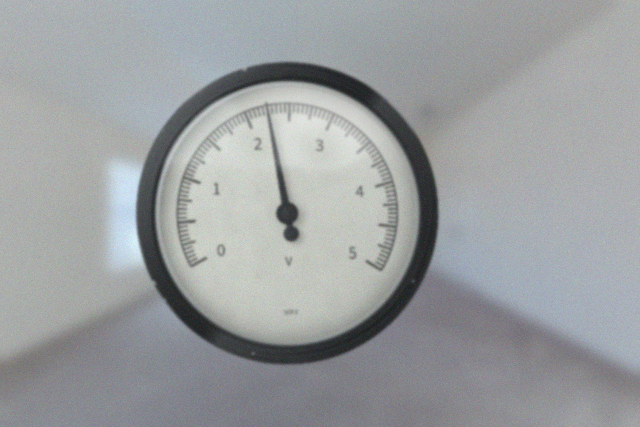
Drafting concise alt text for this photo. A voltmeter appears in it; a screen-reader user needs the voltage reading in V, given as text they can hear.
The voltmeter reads 2.25 V
